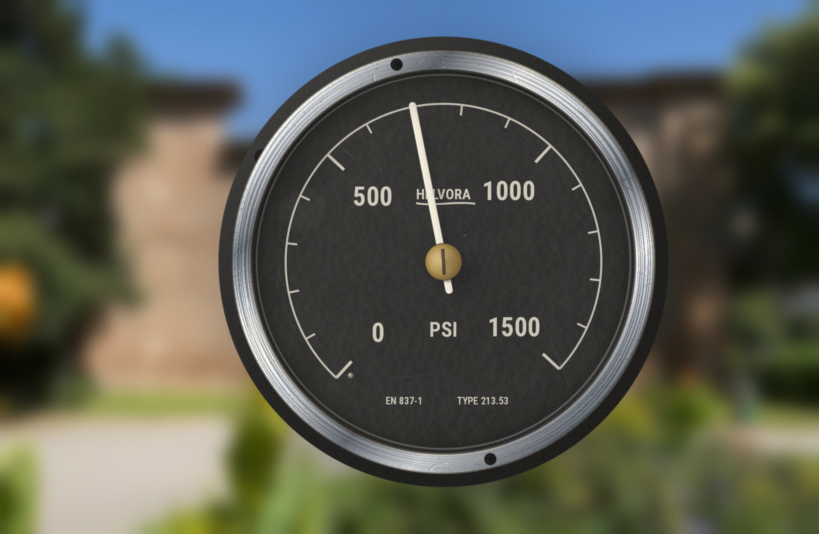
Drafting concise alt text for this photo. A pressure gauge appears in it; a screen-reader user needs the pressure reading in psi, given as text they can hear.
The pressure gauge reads 700 psi
